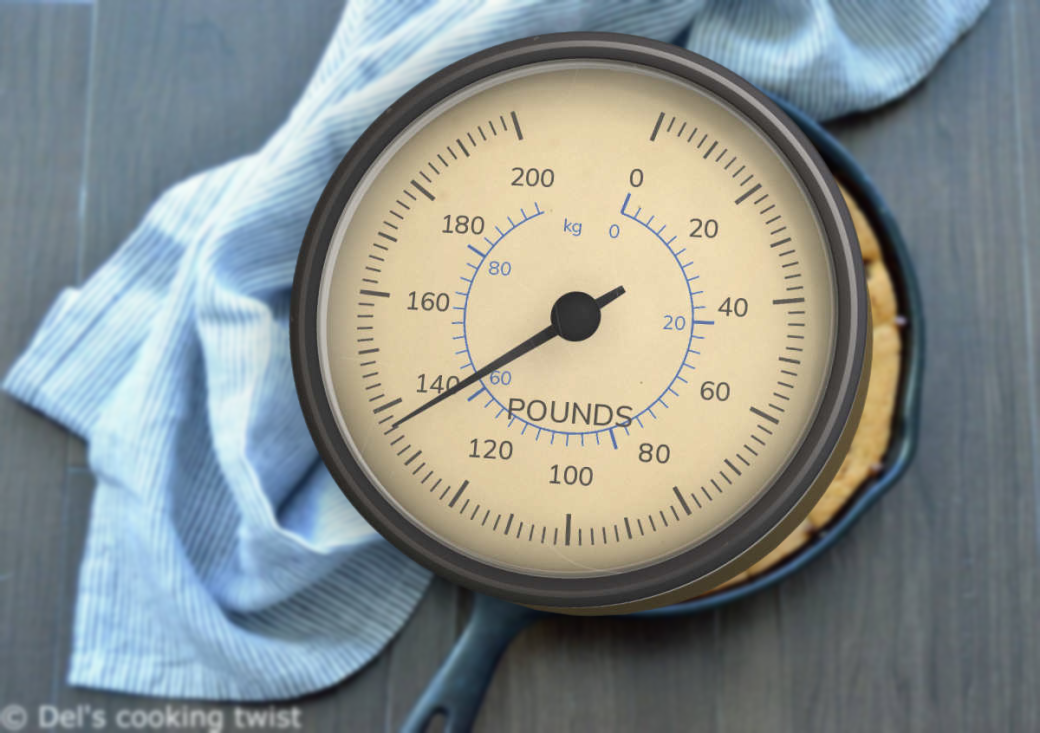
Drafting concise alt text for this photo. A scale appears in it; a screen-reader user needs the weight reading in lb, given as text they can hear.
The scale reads 136 lb
